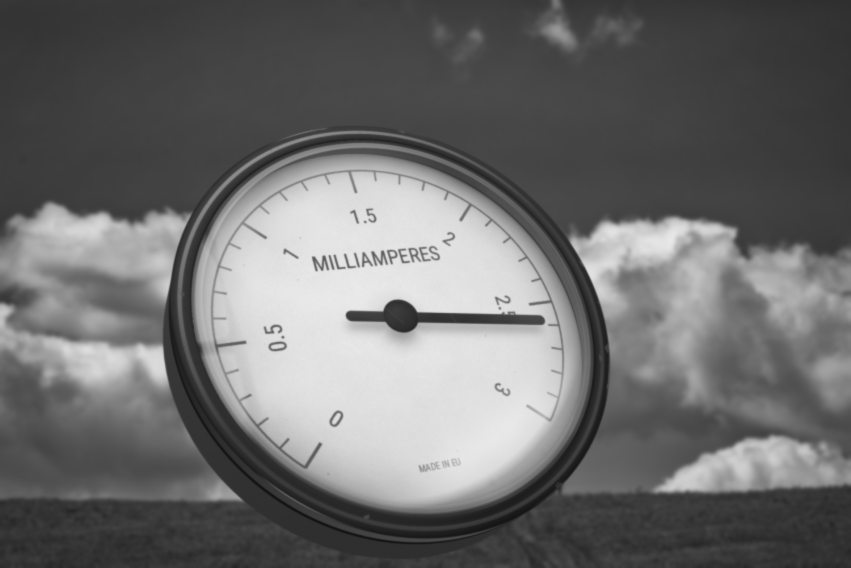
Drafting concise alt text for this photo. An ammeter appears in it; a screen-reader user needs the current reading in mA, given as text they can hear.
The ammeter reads 2.6 mA
